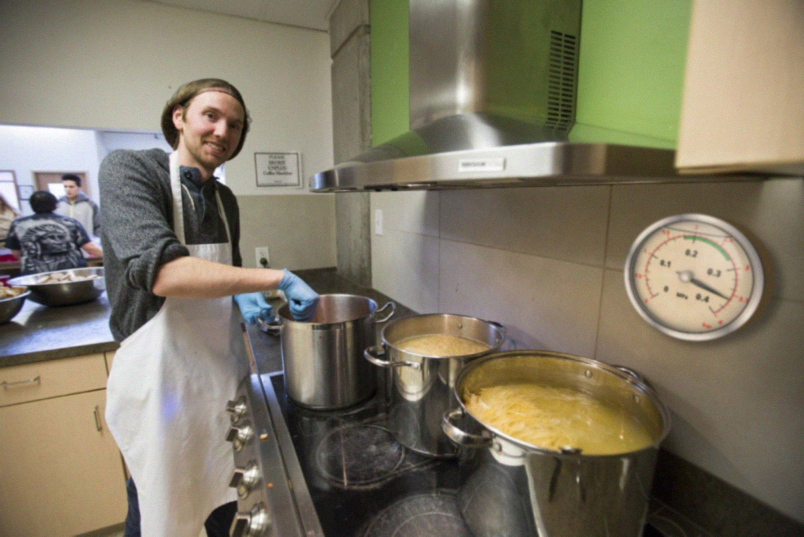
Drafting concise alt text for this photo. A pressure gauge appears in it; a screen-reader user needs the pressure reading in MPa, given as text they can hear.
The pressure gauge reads 0.36 MPa
